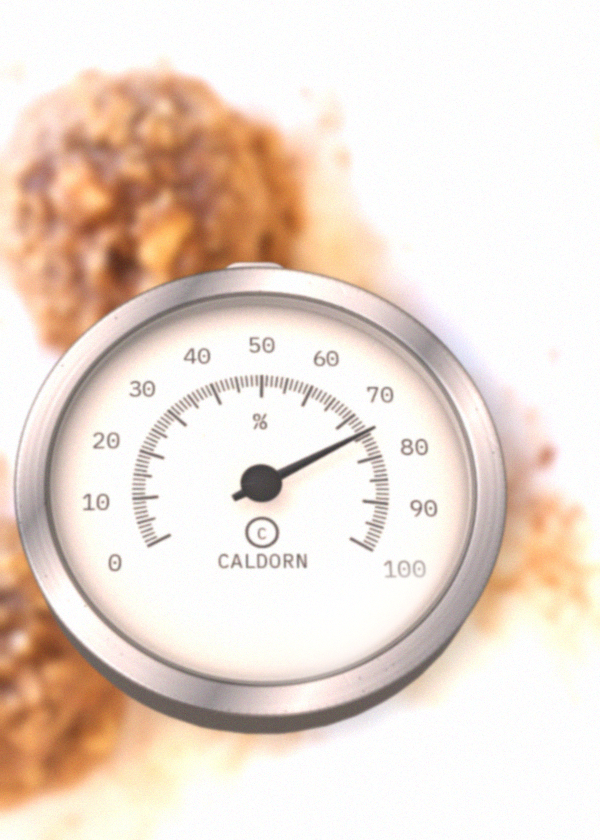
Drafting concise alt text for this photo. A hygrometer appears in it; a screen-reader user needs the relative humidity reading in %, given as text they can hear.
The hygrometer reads 75 %
